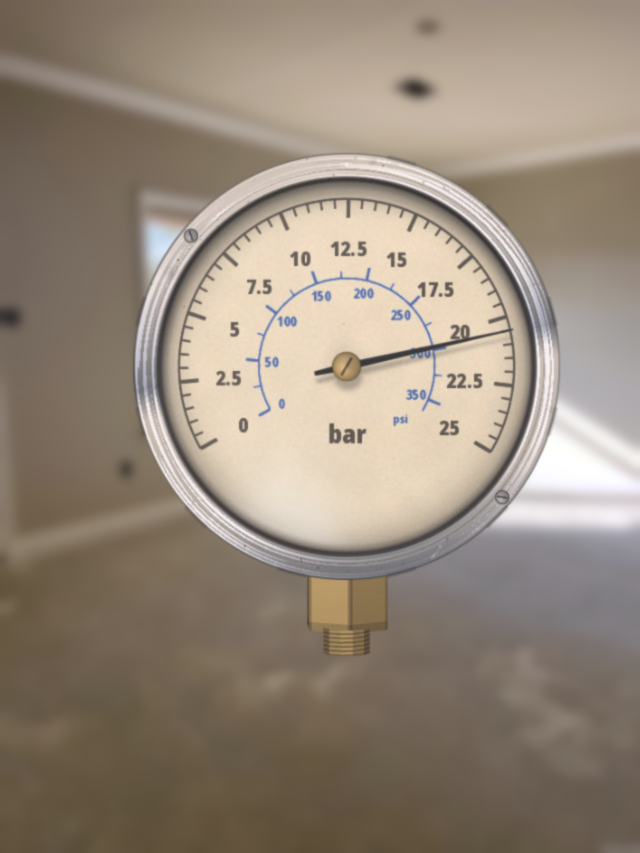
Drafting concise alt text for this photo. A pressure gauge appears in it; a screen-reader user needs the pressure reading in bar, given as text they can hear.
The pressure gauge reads 20.5 bar
